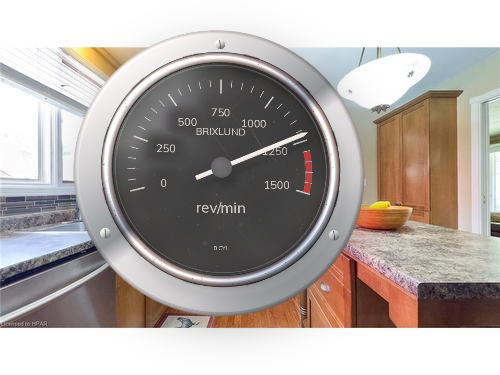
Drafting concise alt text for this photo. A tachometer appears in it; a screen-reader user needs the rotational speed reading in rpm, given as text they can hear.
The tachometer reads 1225 rpm
